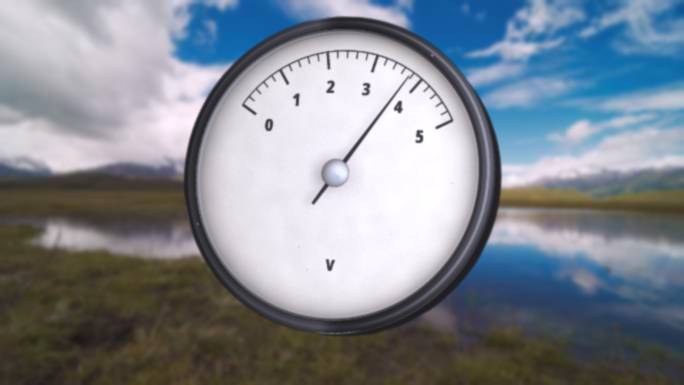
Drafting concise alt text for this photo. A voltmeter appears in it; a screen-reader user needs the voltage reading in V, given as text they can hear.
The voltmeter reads 3.8 V
